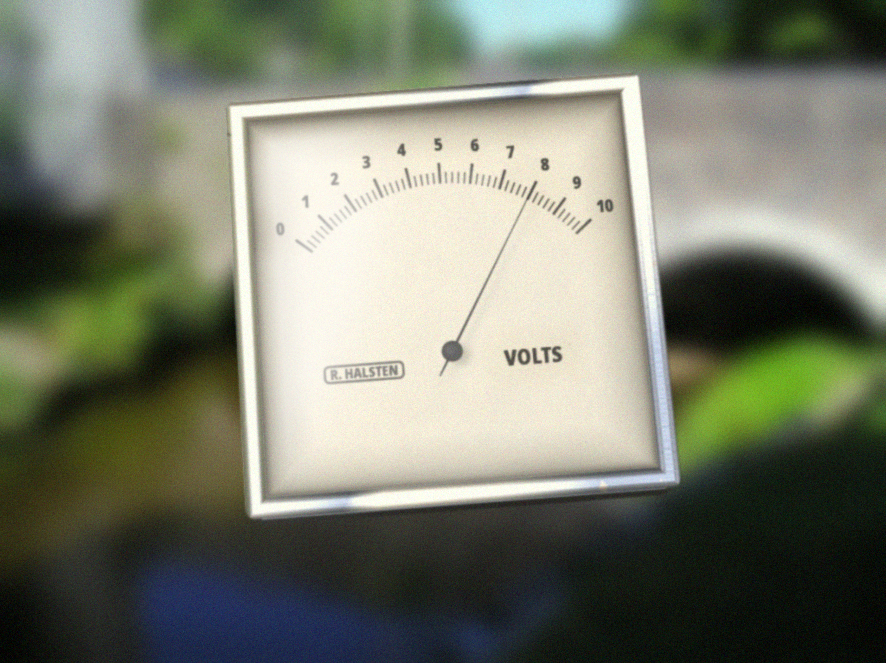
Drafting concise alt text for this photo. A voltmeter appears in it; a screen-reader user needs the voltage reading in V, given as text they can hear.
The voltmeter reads 8 V
